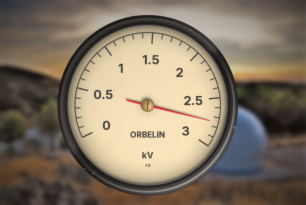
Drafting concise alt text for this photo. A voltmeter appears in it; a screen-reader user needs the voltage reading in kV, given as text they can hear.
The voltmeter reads 2.75 kV
